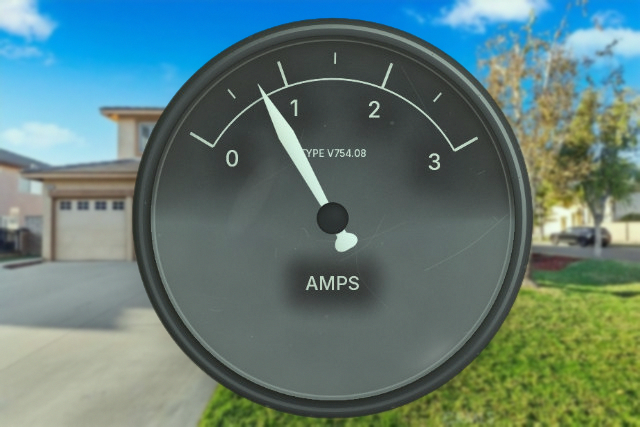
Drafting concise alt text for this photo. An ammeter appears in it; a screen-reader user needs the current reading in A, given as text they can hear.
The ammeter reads 0.75 A
